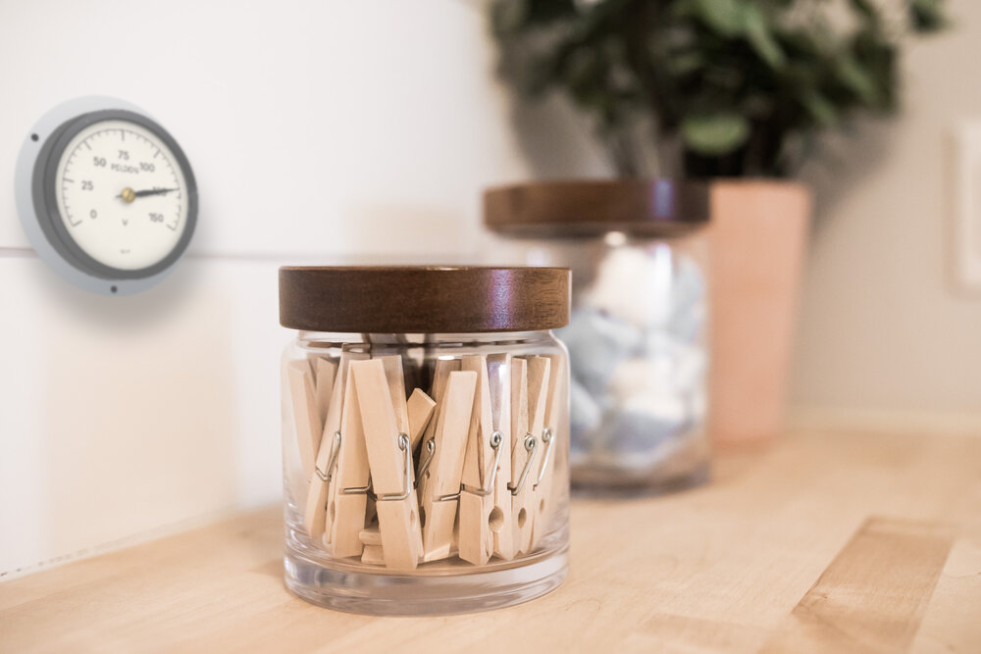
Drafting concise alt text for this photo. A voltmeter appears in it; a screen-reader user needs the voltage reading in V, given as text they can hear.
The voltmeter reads 125 V
